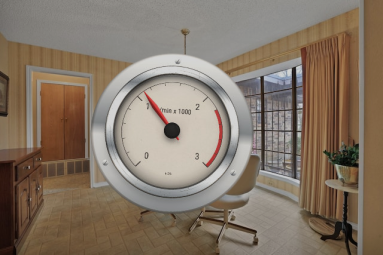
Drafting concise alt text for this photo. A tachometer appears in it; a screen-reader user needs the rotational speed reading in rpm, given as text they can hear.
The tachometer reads 1100 rpm
